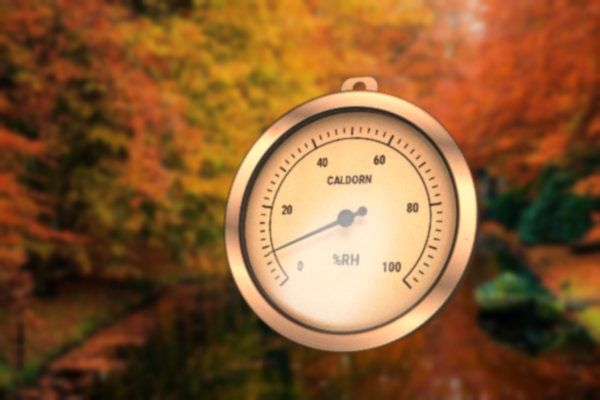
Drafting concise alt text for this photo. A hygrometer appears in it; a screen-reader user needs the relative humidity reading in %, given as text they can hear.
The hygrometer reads 8 %
